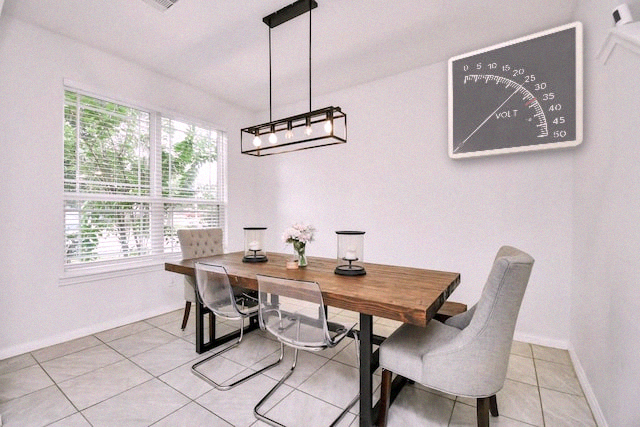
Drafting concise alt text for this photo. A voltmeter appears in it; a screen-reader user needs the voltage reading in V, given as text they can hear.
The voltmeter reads 25 V
